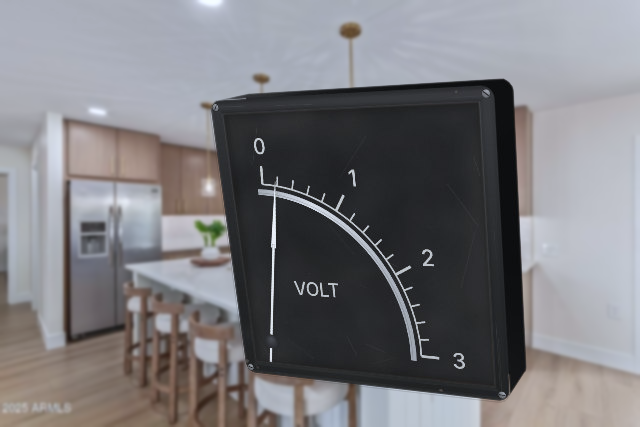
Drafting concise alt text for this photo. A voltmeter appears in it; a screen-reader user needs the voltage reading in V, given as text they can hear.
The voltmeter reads 0.2 V
